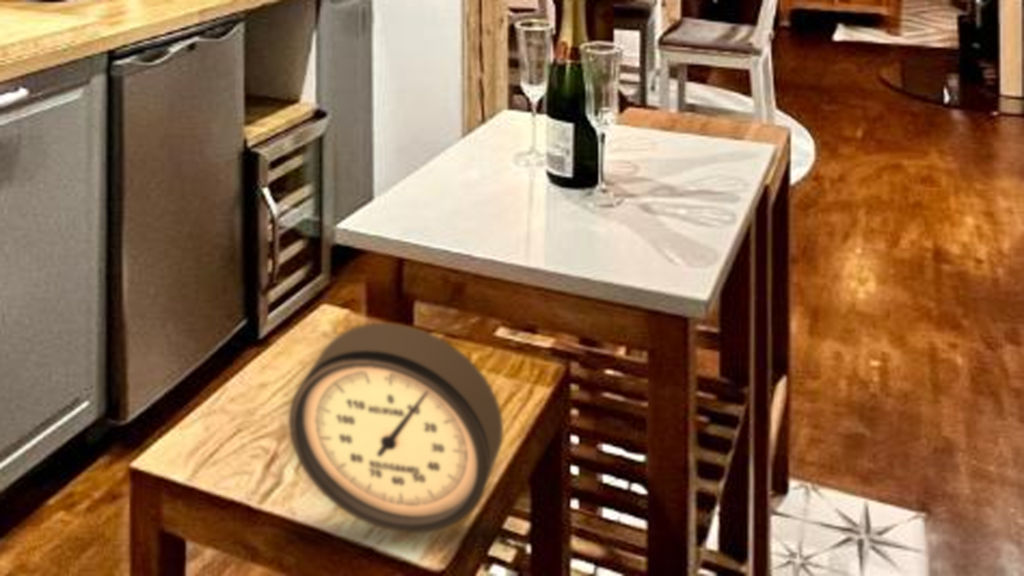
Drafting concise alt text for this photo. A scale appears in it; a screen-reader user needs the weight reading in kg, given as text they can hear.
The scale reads 10 kg
